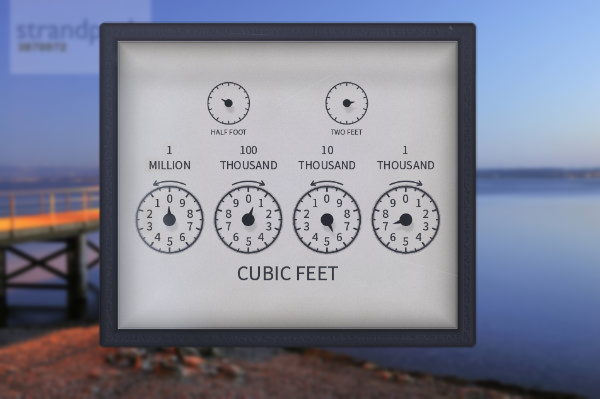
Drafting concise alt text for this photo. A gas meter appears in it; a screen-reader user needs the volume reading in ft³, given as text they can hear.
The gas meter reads 5700 ft³
